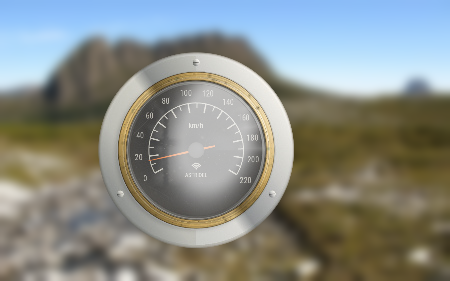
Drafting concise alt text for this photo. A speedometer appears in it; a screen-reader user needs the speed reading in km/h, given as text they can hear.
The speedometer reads 15 km/h
